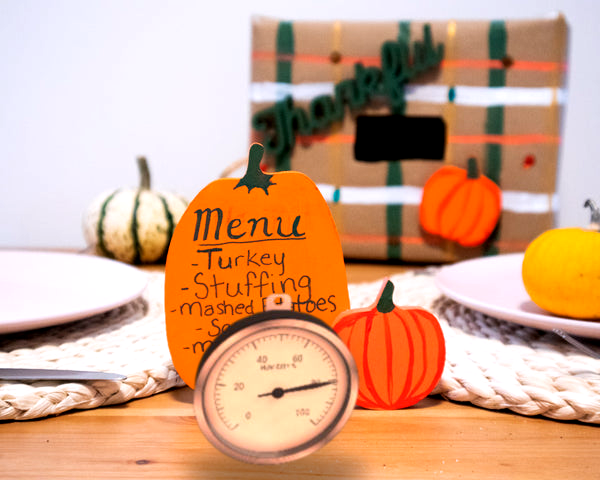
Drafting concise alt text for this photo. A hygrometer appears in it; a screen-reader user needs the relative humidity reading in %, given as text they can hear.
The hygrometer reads 80 %
